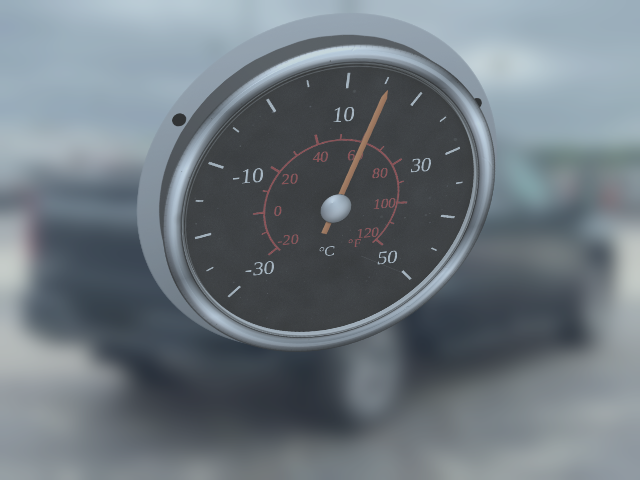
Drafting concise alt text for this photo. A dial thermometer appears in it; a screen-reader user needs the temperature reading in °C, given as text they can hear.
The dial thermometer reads 15 °C
